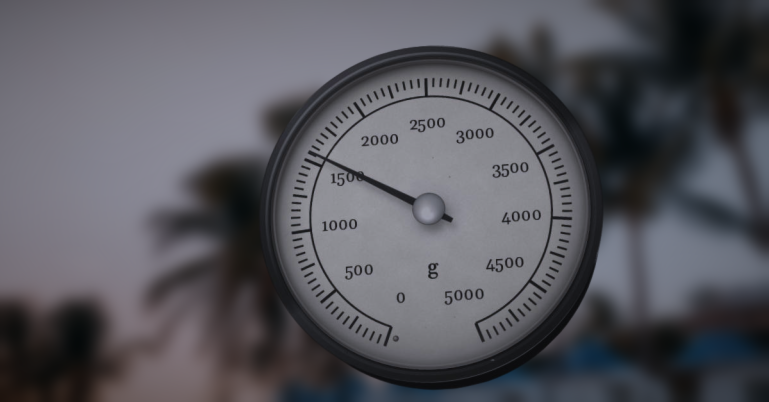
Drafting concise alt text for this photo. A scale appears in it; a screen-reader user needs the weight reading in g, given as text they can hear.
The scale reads 1550 g
